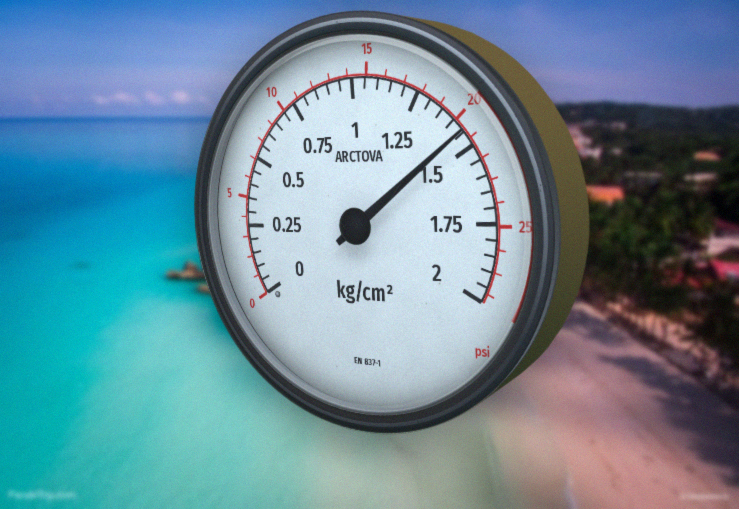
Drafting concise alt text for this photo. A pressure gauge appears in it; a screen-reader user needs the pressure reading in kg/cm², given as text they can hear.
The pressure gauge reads 1.45 kg/cm²
